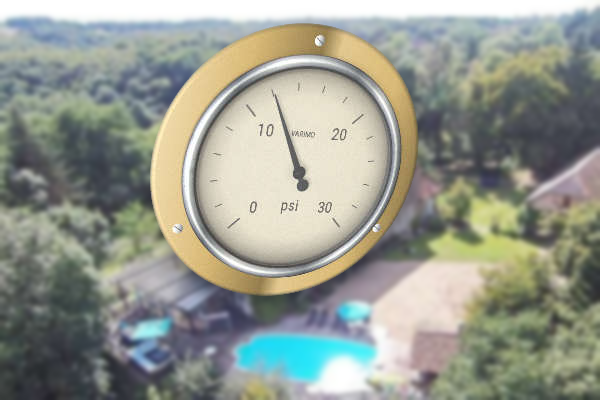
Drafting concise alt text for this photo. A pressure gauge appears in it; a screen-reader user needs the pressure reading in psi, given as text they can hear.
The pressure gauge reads 12 psi
